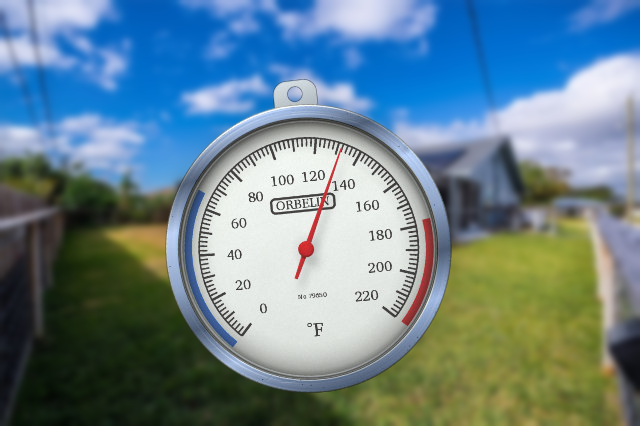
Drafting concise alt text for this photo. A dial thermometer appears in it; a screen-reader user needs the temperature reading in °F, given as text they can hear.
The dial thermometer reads 132 °F
